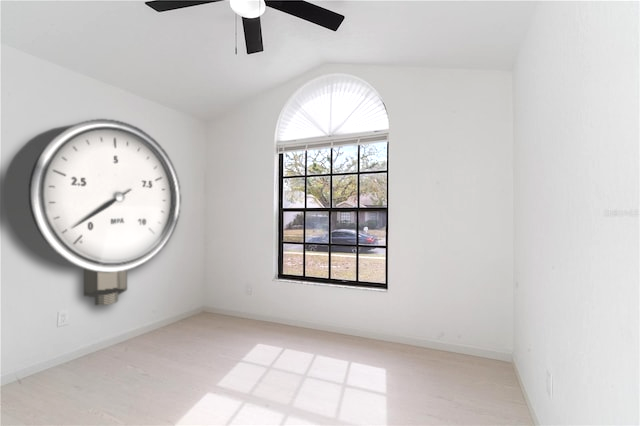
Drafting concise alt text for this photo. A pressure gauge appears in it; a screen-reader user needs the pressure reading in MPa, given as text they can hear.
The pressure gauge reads 0.5 MPa
